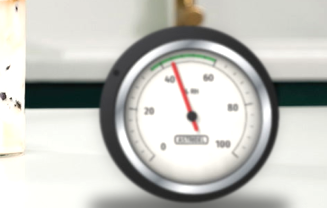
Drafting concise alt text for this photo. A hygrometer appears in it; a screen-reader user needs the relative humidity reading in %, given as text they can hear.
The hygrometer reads 44 %
